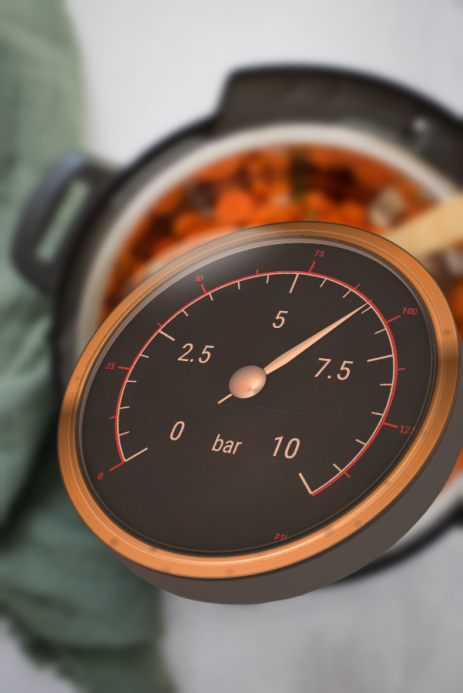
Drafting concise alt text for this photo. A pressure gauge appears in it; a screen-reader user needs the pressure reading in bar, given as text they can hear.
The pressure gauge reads 6.5 bar
